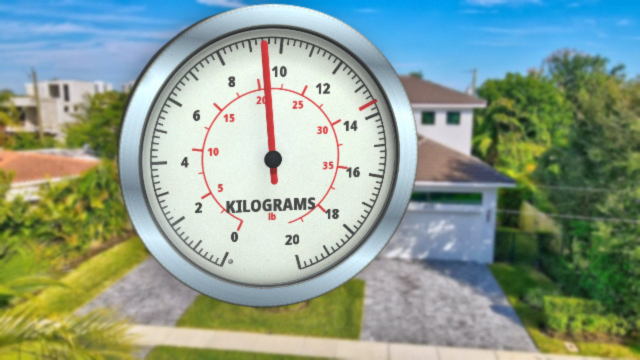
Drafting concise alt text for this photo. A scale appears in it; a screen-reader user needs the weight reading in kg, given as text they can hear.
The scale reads 9.4 kg
